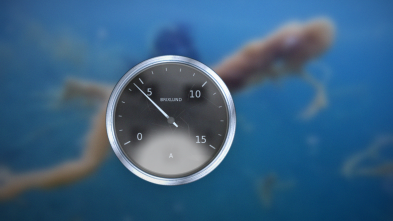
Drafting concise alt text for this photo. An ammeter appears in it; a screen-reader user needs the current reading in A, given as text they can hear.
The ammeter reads 4.5 A
